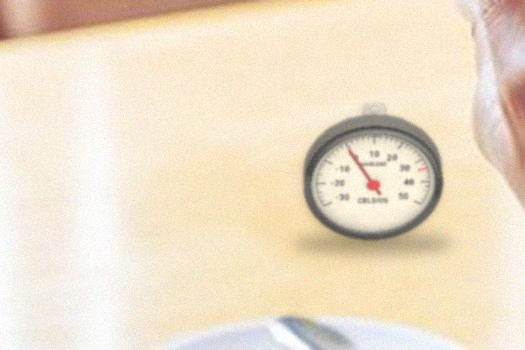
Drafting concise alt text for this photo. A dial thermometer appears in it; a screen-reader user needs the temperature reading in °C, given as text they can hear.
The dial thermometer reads 0 °C
